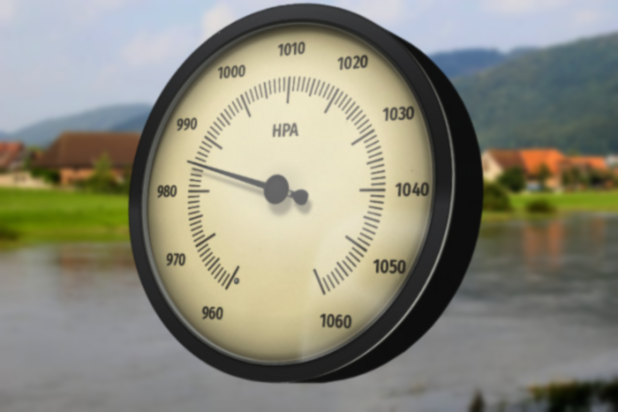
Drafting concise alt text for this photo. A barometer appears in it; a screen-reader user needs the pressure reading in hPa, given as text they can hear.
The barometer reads 985 hPa
